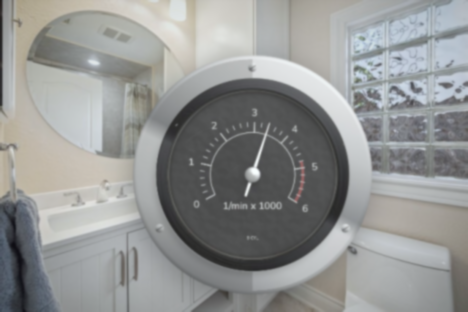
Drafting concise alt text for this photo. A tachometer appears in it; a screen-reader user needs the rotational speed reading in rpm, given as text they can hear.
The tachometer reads 3400 rpm
